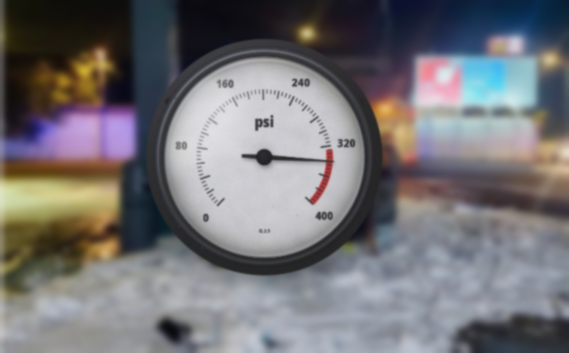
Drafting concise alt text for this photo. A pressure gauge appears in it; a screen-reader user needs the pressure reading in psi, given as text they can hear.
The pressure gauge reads 340 psi
